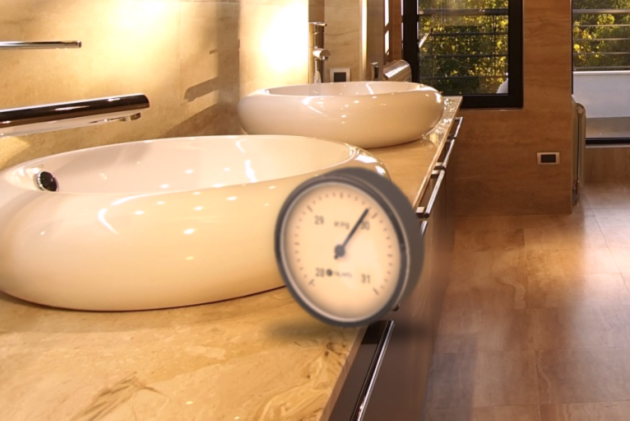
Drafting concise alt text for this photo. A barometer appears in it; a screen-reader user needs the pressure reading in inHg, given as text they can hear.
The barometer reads 29.9 inHg
